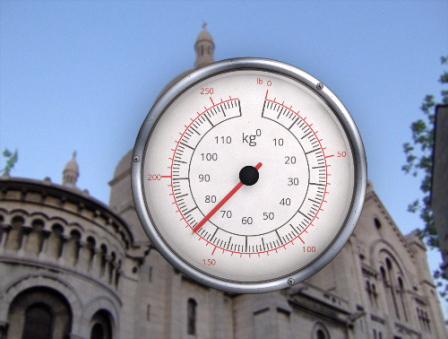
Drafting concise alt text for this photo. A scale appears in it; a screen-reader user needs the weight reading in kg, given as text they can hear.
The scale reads 75 kg
